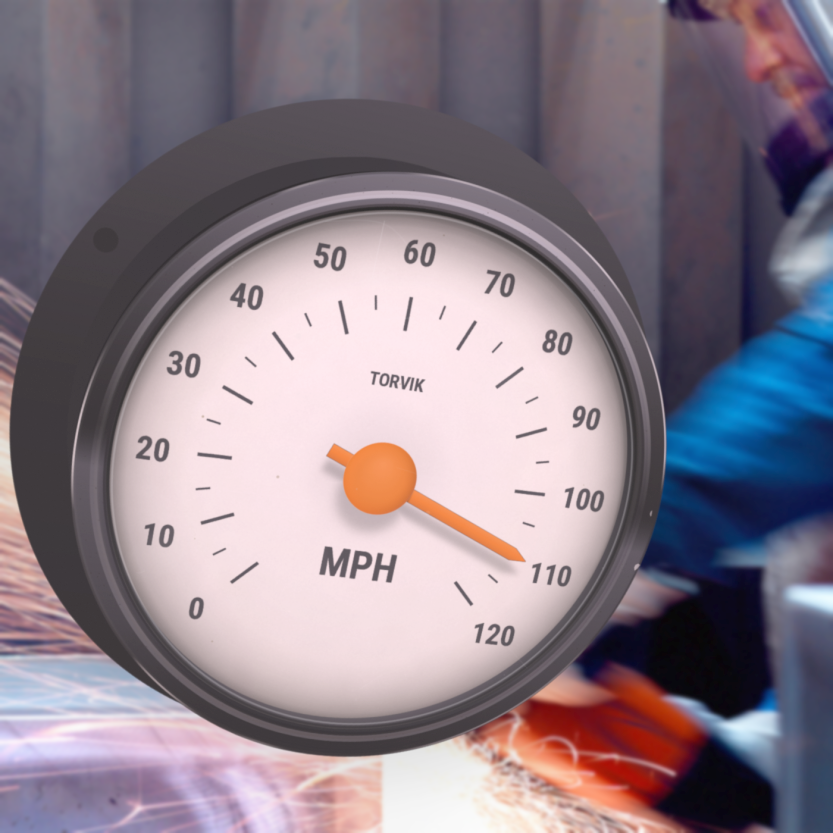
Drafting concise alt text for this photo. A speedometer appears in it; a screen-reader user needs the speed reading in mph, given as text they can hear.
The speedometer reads 110 mph
